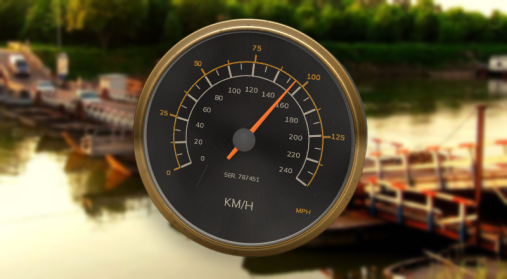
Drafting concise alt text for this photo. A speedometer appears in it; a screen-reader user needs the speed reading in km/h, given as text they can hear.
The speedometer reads 155 km/h
